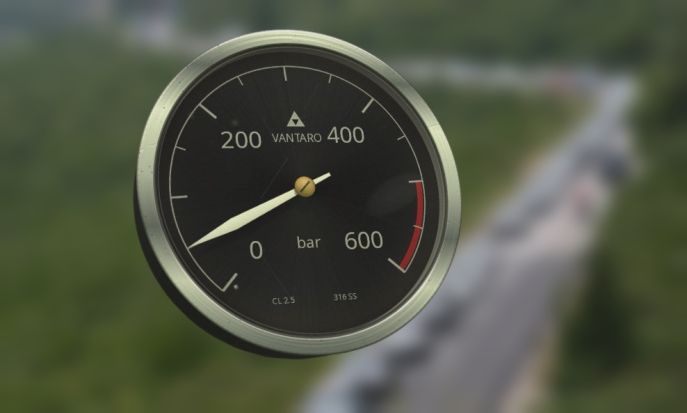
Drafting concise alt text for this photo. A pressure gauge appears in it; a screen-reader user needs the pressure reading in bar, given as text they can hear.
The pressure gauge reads 50 bar
